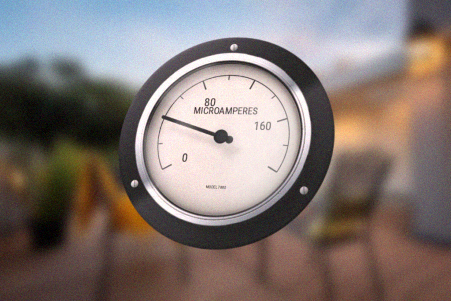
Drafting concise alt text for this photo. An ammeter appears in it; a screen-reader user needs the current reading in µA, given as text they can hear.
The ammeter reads 40 µA
